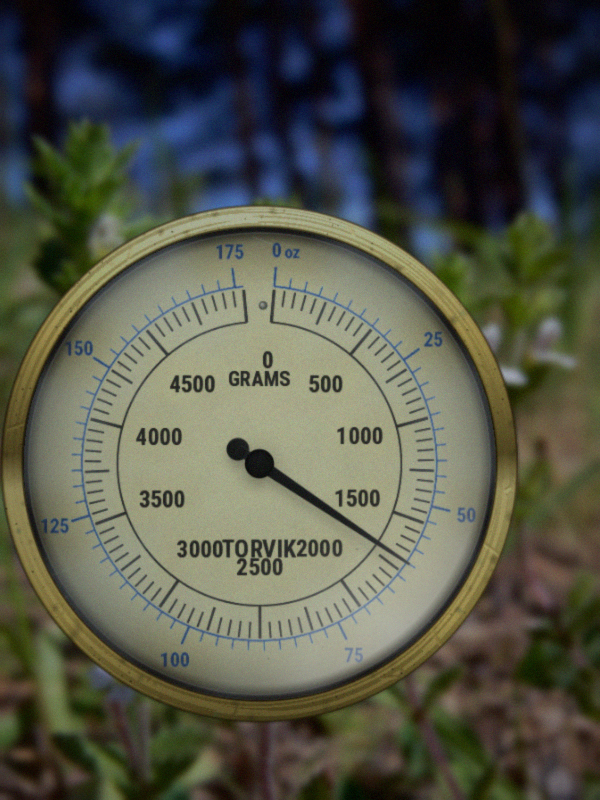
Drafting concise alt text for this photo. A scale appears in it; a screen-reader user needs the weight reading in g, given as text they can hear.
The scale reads 1700 g
